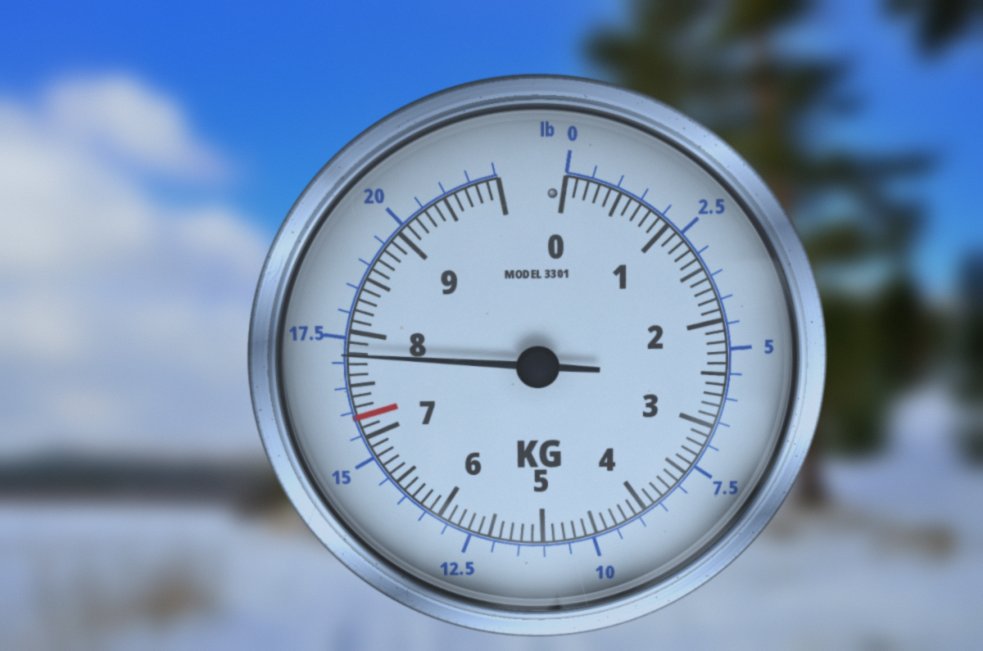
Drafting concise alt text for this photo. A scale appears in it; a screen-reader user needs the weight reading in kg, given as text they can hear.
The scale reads 7.8 kg
